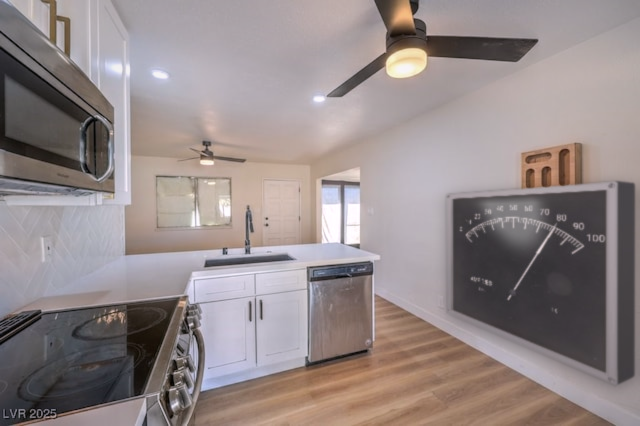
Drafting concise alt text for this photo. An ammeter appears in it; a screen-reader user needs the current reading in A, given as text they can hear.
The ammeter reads 80 A
